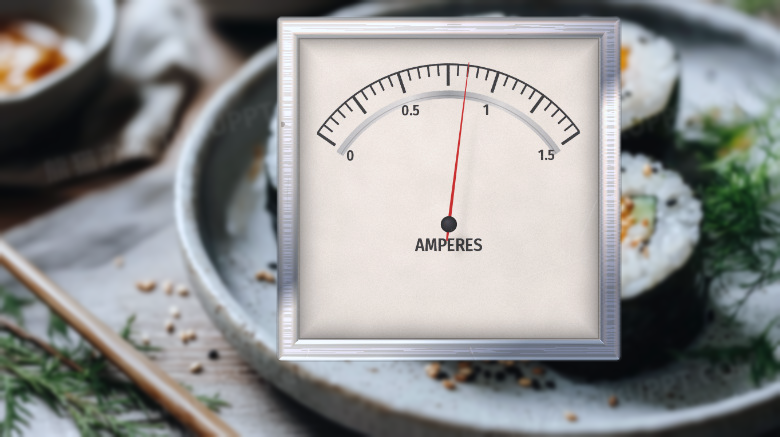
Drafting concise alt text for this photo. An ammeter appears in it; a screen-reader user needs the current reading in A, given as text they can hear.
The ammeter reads 0.85 A
